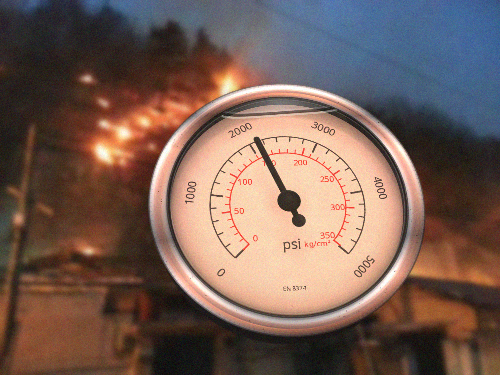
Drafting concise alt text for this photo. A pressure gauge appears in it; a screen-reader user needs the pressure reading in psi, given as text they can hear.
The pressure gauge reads 2100 psi
